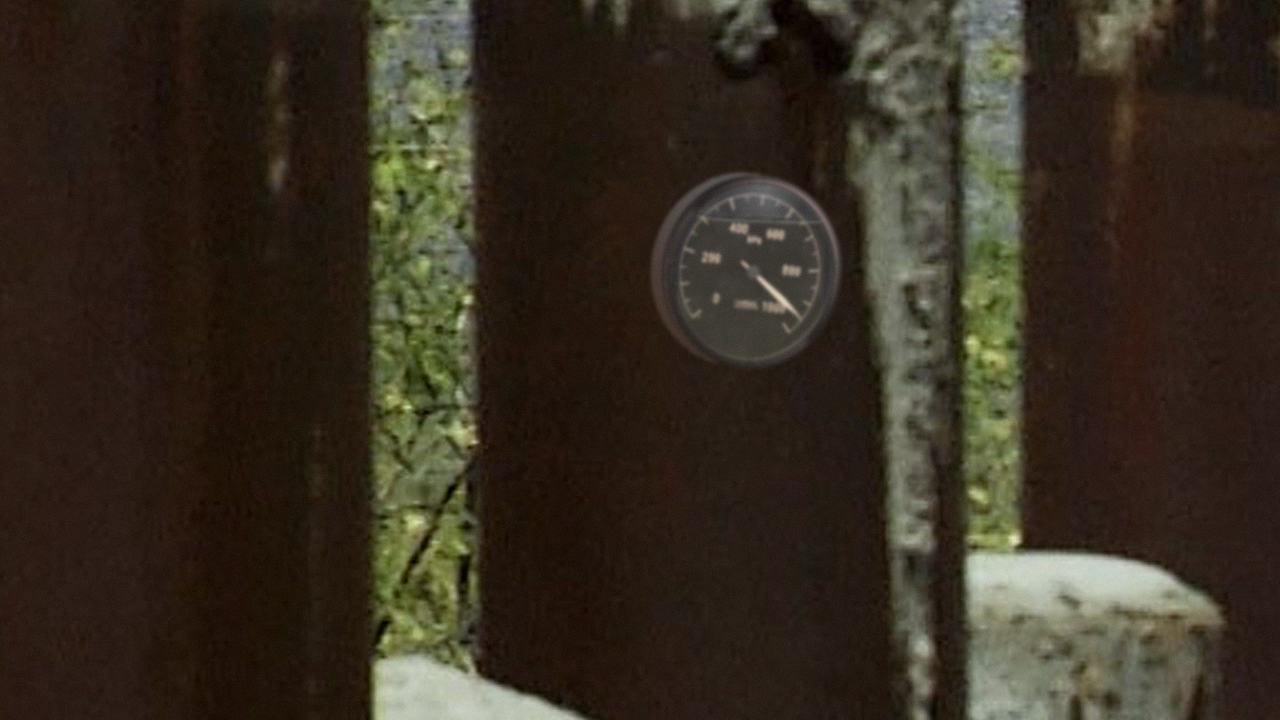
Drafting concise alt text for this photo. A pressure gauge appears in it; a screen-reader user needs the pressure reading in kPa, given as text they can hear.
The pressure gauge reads 950 kPa
